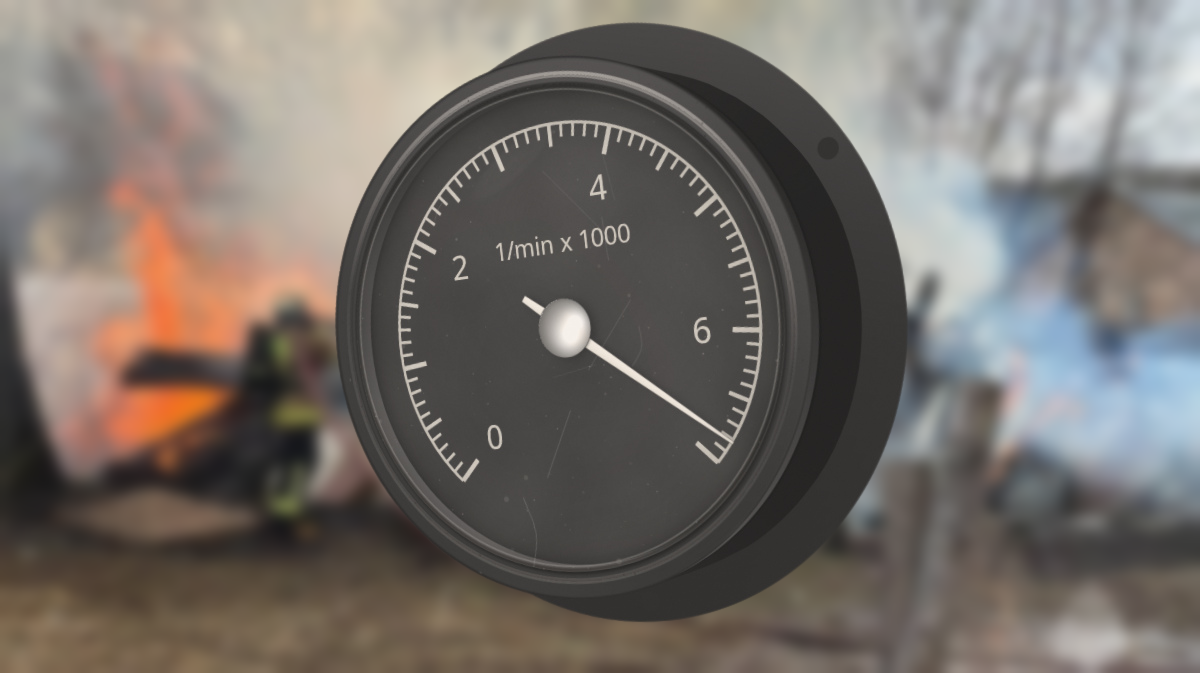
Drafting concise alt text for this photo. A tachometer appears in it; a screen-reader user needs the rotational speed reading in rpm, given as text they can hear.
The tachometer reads 6800 rpm
